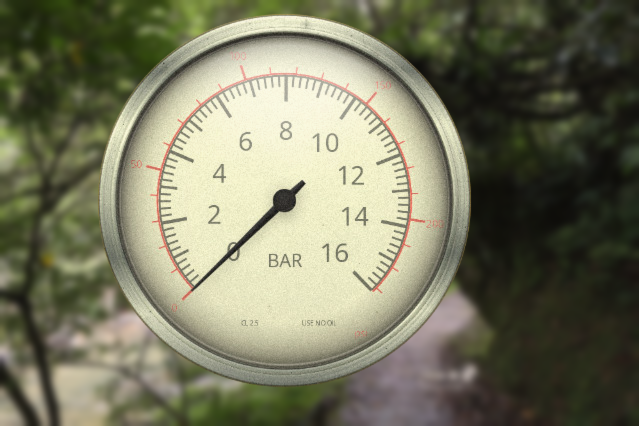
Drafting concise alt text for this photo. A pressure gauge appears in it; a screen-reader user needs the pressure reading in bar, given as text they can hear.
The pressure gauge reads 0 bar
